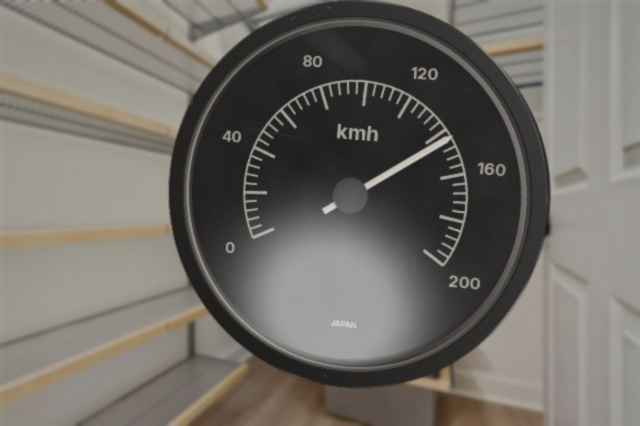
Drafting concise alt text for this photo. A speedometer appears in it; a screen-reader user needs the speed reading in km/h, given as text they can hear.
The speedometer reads 144 km/h
